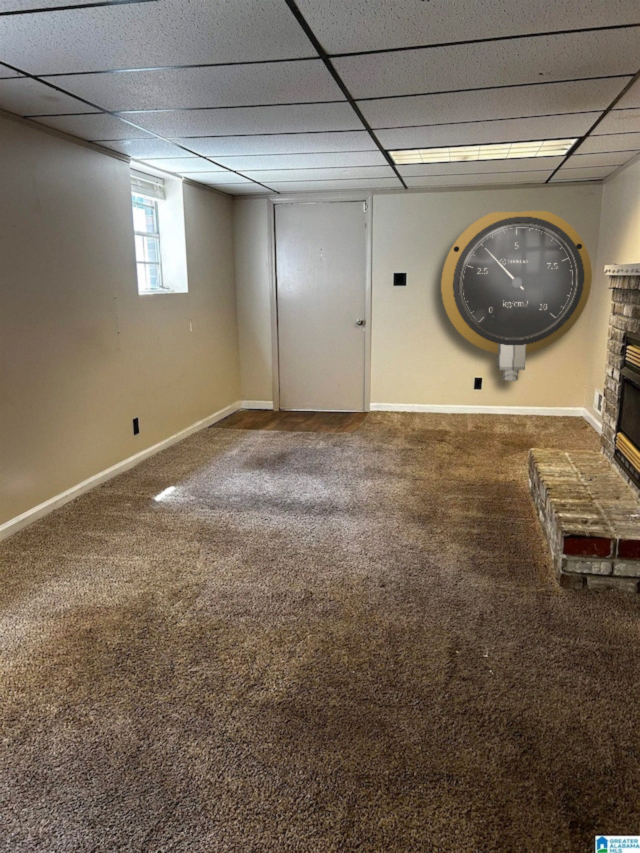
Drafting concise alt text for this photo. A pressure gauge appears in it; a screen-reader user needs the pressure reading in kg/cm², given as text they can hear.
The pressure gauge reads 3.5 kg/cm²
